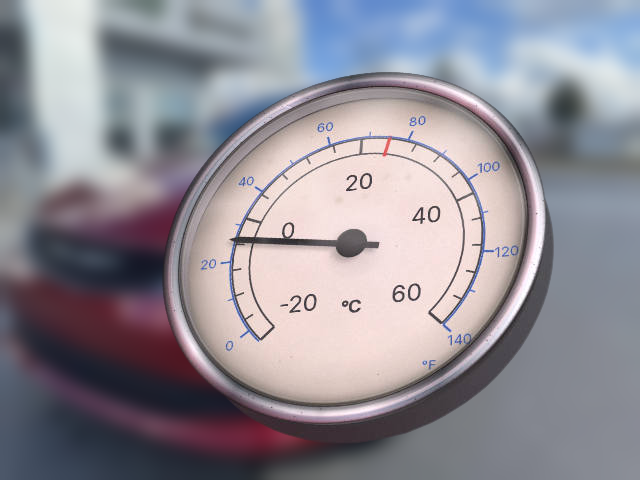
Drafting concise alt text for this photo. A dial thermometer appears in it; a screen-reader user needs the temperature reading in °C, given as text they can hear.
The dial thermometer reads -4 °C
